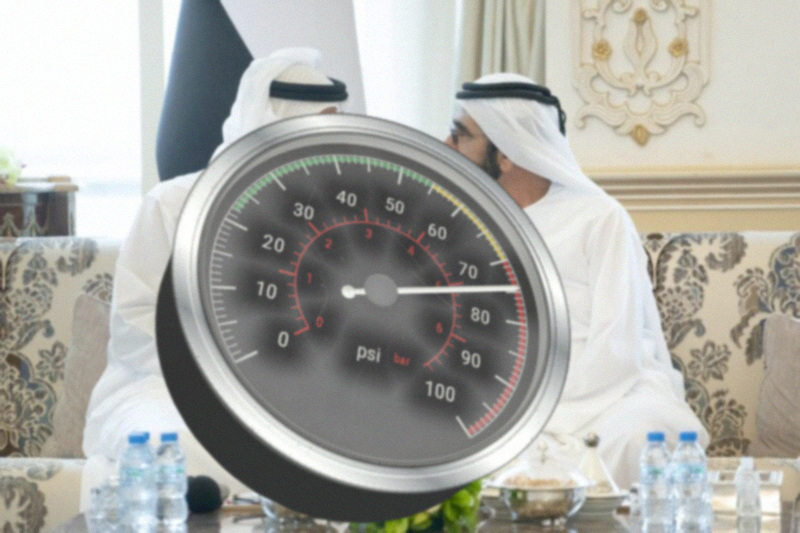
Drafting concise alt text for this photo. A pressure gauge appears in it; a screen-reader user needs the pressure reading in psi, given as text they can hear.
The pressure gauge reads 75 psi
